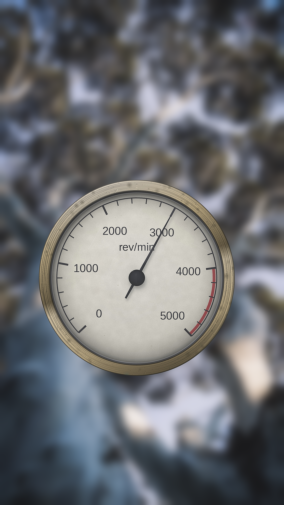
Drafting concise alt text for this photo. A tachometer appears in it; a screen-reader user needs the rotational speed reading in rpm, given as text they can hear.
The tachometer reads 3000 rpm
